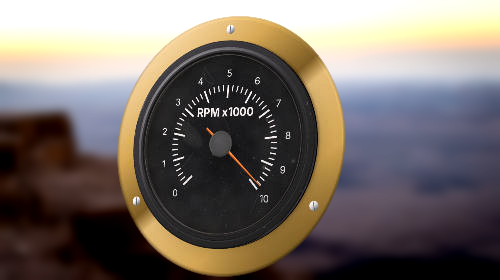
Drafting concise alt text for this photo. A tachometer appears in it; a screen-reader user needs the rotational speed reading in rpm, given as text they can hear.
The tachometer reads 9800 rpm
